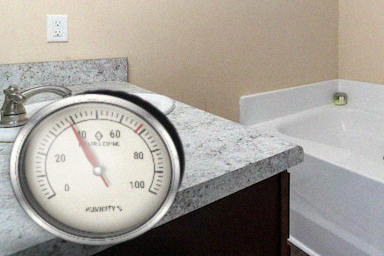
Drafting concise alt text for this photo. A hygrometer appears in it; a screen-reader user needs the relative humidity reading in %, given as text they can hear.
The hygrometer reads 40 %
